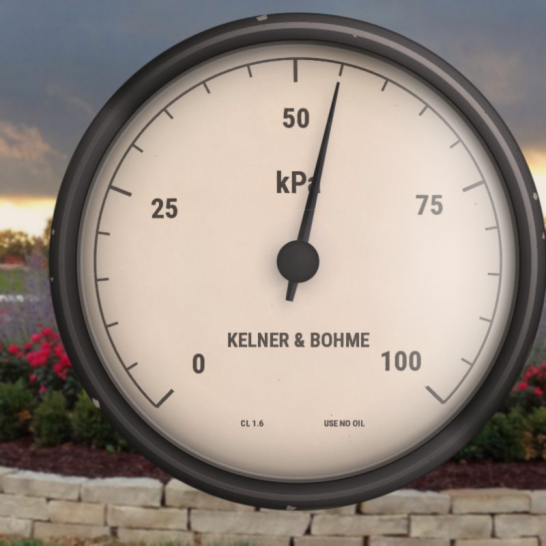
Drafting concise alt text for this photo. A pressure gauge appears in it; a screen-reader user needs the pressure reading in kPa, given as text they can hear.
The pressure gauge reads 55 kPa
